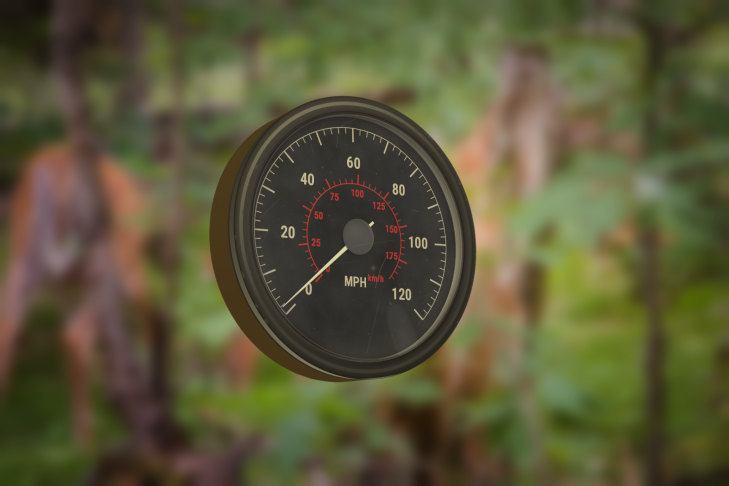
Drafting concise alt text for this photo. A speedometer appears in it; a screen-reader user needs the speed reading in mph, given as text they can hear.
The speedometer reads 2 mph
